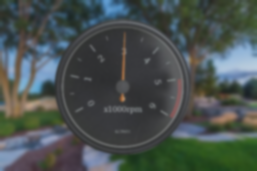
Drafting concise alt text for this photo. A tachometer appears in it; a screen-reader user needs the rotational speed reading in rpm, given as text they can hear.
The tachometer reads 3000 rpm
